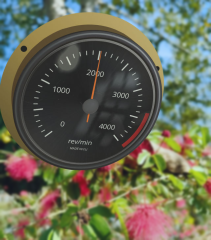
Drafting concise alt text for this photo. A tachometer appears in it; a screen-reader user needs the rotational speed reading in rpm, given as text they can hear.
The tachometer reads 2000 rpm
